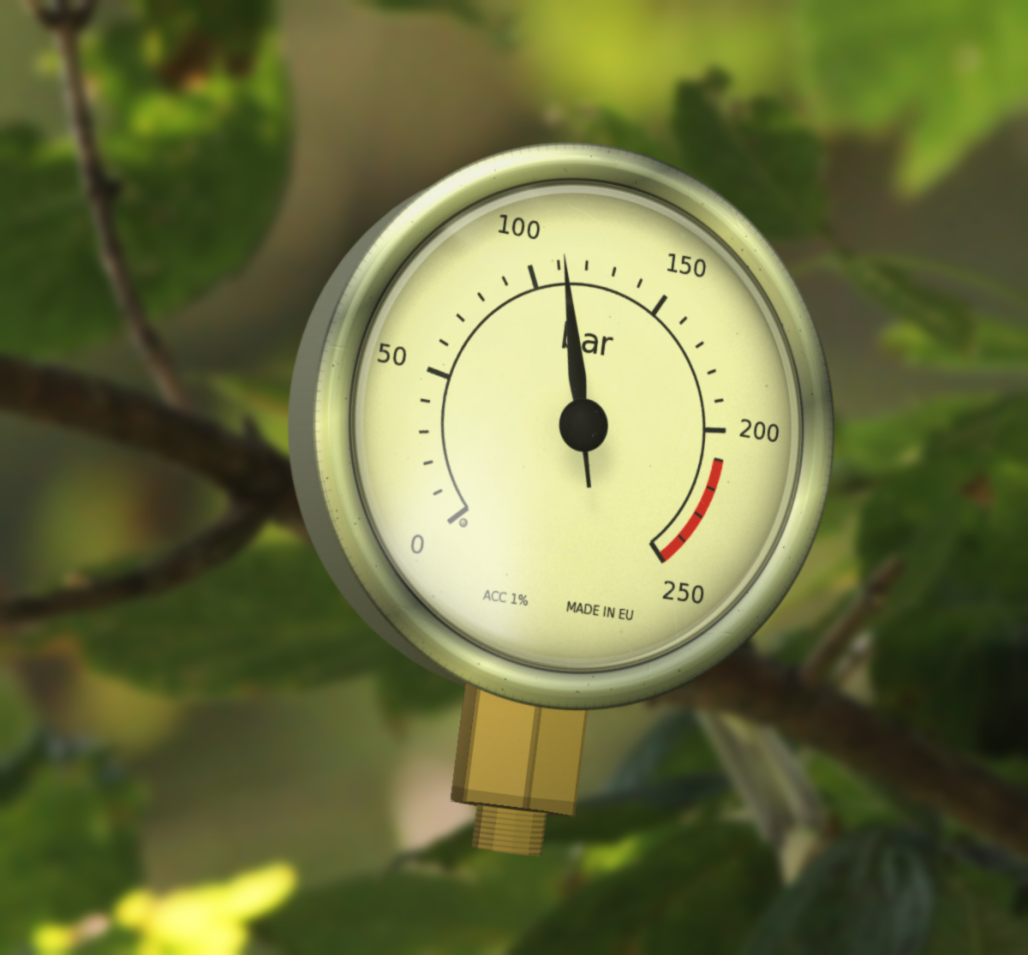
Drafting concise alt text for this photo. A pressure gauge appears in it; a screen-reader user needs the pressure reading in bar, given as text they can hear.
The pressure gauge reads 110 bar
